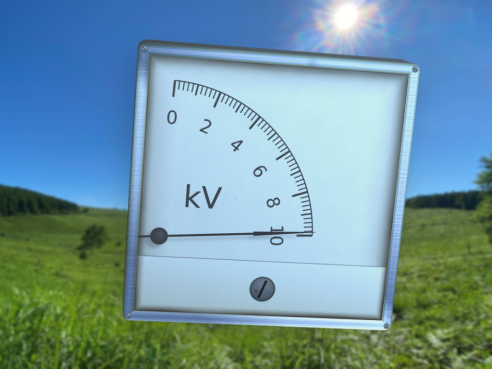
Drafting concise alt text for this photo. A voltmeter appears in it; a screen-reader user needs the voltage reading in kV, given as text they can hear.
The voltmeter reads 9.8 kV
